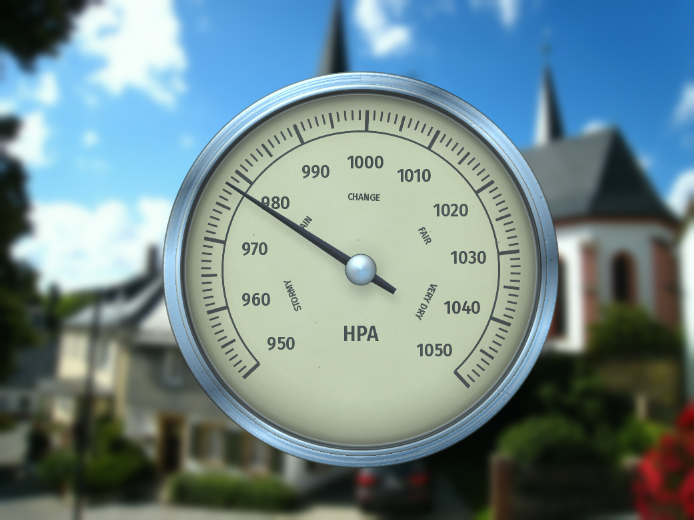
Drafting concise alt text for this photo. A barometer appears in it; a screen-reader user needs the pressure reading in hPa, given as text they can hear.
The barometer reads 978 hPa
